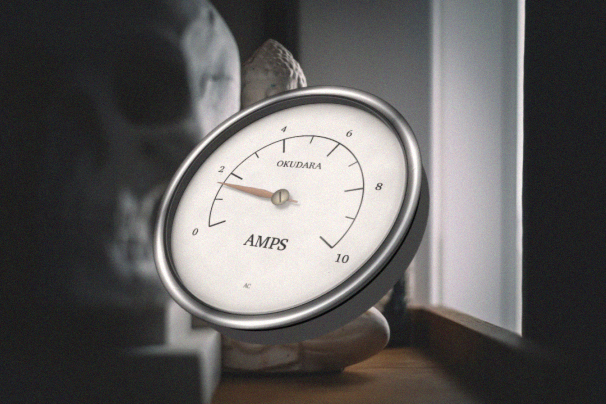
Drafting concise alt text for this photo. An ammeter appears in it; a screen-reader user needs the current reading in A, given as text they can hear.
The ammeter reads 1.5 A
